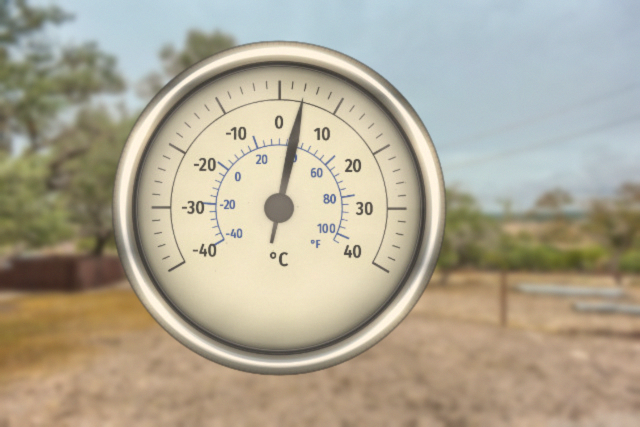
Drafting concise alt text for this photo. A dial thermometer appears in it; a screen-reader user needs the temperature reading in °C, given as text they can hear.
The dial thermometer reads 4 °C
